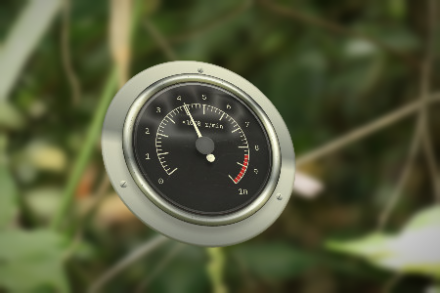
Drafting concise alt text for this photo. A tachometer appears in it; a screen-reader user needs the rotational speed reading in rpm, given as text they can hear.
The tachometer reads 4000 rpm
